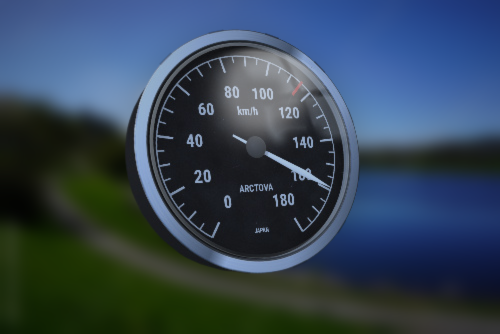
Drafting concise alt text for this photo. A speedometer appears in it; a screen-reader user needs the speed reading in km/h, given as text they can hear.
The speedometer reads 160 km/h
